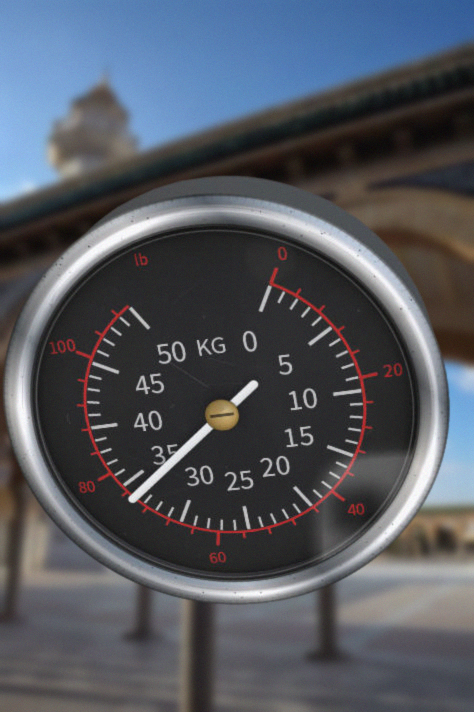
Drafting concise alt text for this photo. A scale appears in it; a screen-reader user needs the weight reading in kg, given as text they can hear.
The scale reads 34 kg
